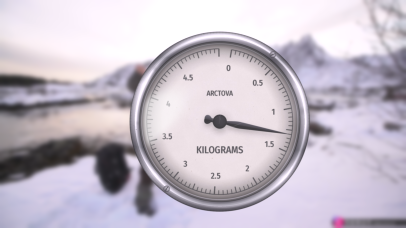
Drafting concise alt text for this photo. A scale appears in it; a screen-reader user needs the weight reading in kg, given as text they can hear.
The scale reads 1.3 kg
